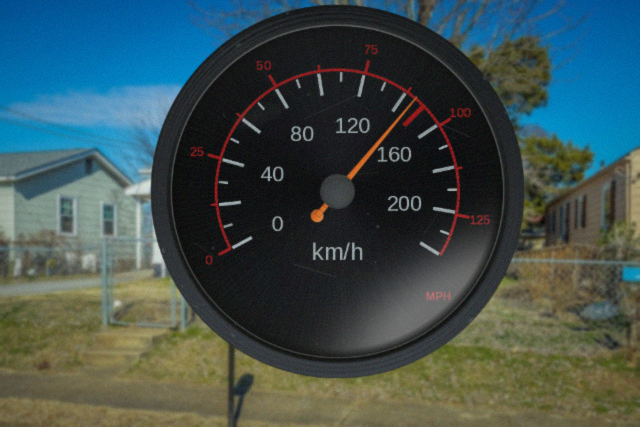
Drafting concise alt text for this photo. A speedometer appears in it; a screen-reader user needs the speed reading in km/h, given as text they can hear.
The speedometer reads 145 km/h
